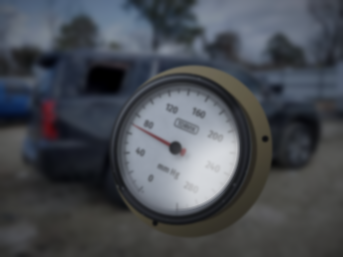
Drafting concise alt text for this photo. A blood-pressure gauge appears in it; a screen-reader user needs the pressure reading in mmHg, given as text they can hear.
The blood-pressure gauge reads 70 mmHg
